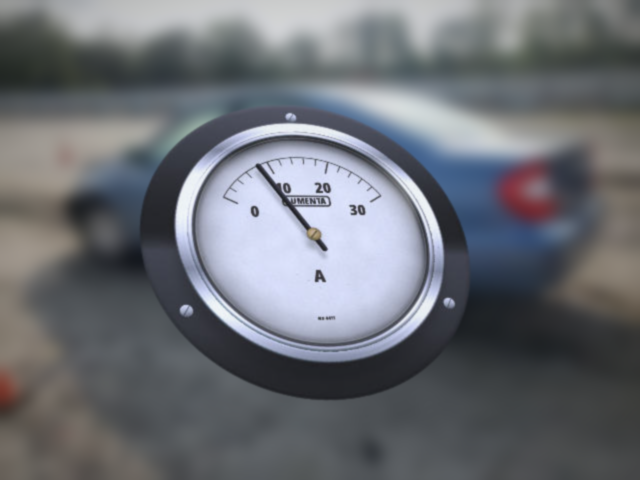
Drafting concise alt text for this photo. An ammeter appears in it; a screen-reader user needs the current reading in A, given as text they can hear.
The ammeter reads 8 A
